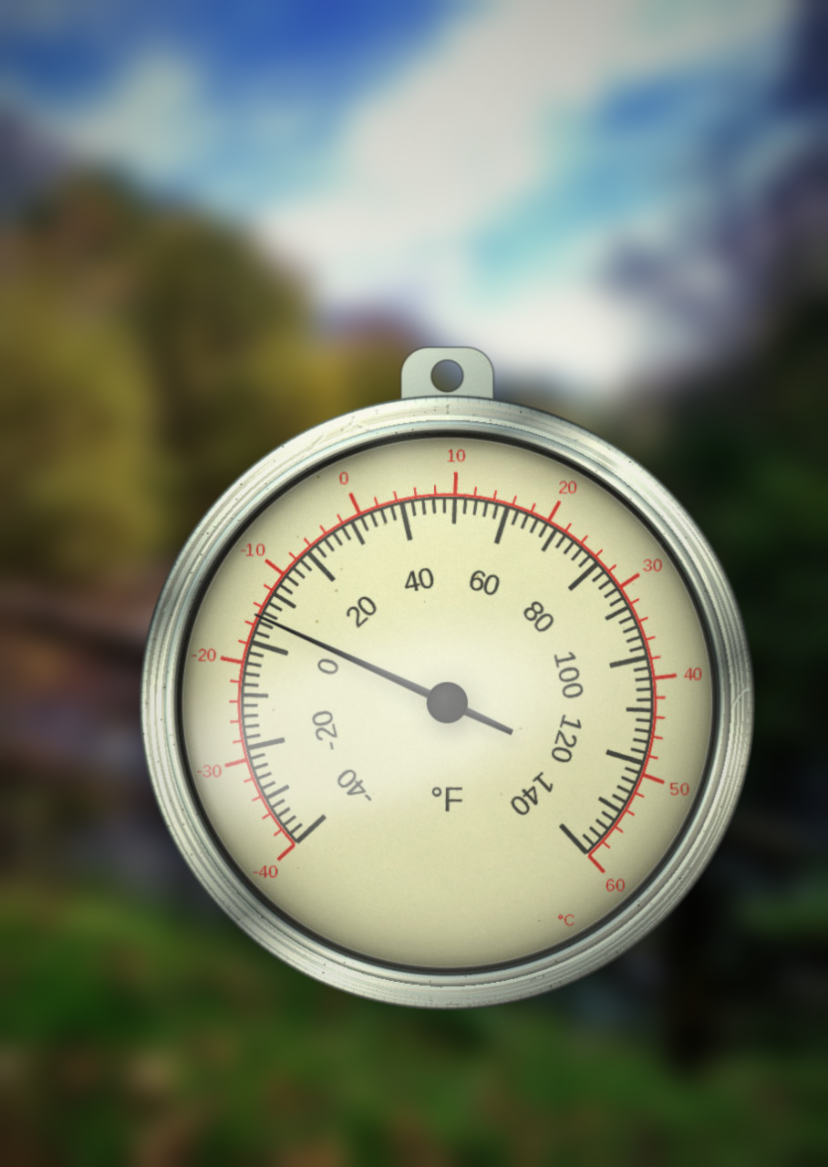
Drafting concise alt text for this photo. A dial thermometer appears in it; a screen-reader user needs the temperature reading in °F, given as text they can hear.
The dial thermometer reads 5 °F
